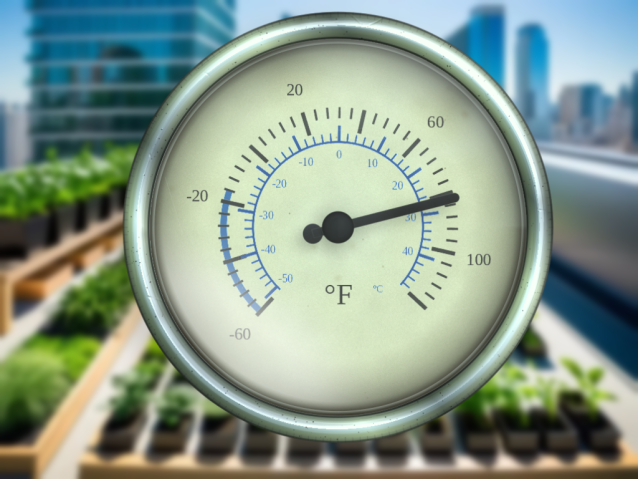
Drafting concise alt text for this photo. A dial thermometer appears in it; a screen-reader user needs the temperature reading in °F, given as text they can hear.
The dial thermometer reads 82 °F
